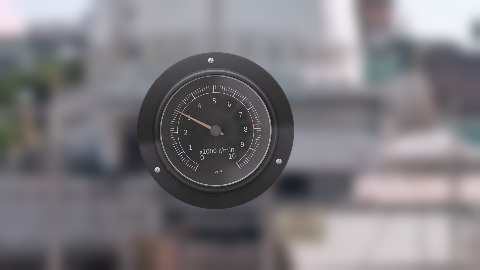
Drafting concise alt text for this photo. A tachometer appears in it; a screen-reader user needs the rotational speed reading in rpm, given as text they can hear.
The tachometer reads 3000 rpm
